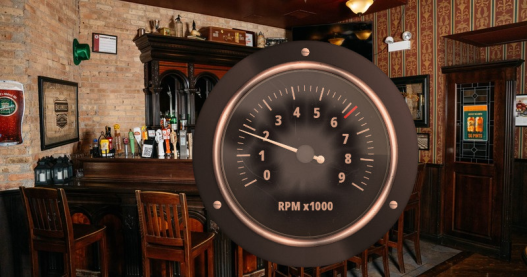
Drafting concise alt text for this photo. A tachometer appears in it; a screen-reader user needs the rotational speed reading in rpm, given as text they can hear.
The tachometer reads 1800 rpm
